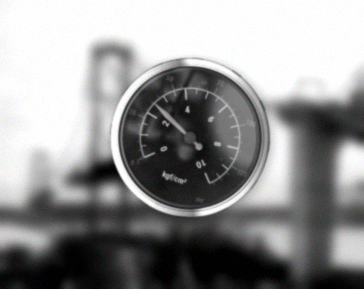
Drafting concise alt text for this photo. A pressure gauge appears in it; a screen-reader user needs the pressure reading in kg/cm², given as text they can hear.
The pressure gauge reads 2.5 kg/cm²
